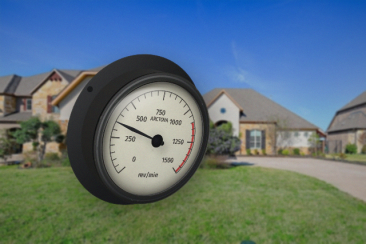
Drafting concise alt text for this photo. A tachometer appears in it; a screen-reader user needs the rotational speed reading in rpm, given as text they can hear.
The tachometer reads 350 rpm
